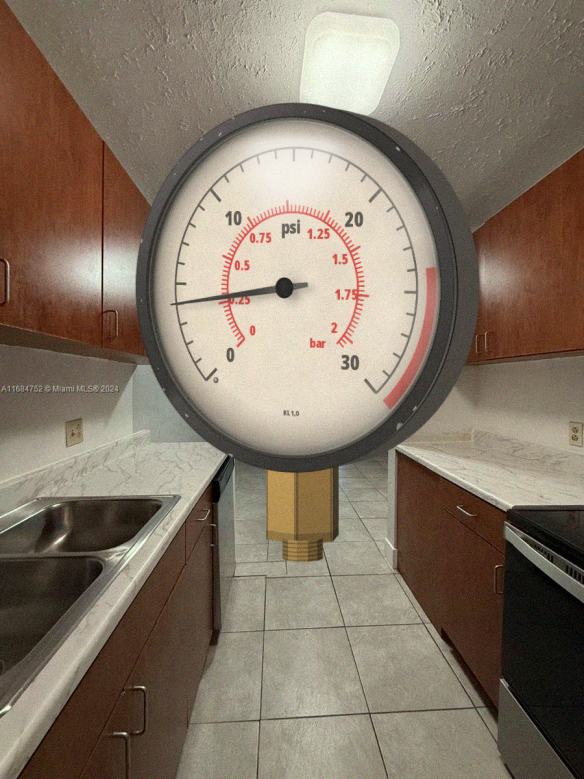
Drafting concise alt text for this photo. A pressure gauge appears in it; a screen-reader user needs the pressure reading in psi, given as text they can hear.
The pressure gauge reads 4 psi
